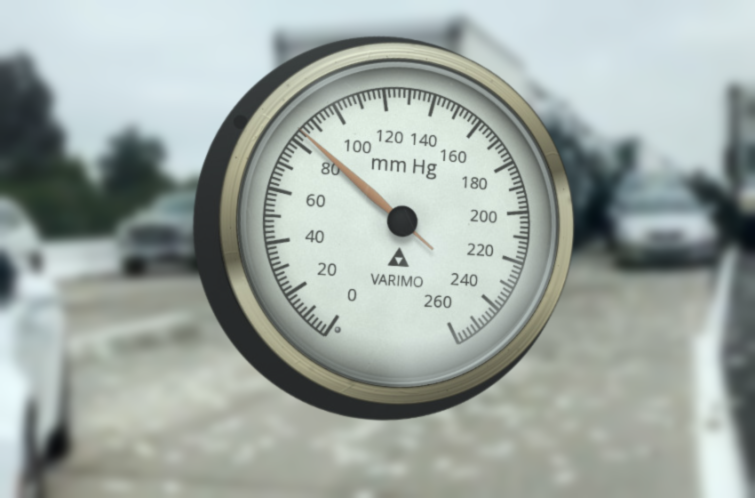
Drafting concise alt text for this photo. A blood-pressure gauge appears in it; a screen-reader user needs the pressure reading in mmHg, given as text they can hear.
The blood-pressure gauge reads 84 mmHg
